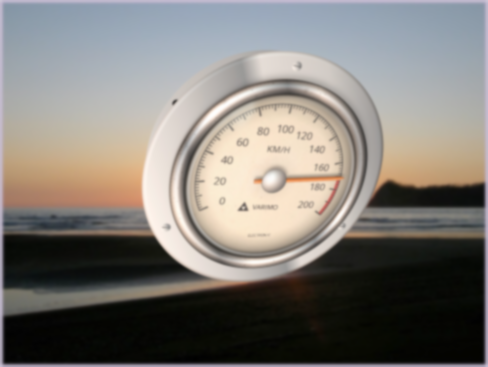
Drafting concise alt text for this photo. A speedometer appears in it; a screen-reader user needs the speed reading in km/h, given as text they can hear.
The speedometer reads 170 km/h
